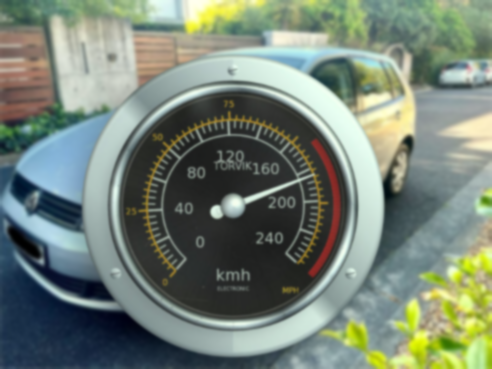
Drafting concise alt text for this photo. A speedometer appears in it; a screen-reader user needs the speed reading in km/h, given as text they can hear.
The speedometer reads 184 km/h
